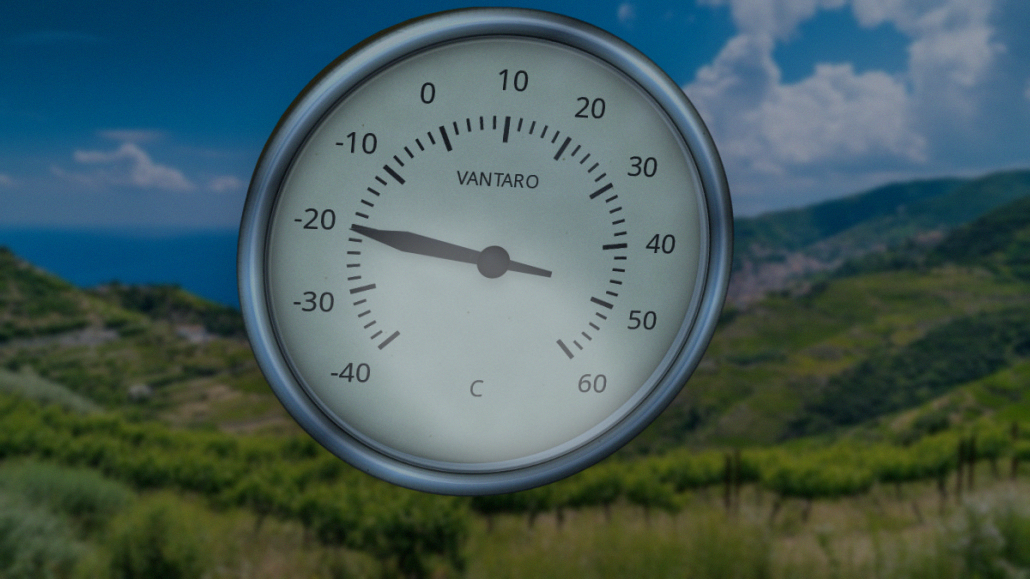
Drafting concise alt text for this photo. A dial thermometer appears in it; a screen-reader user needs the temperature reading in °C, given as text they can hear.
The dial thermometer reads -20 °C
